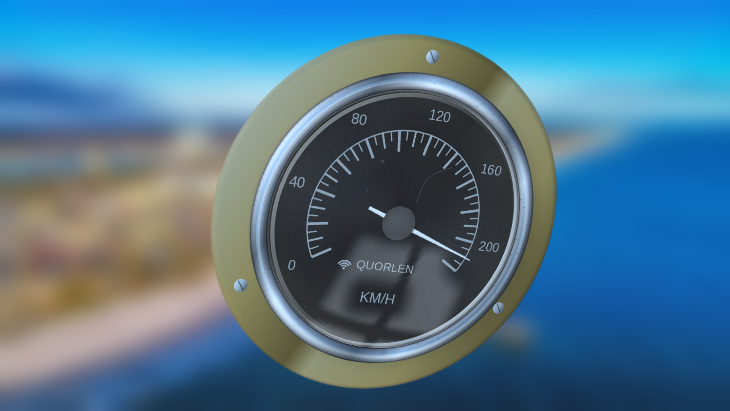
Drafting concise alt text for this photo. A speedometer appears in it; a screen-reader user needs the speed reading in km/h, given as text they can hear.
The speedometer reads 210 km/h
